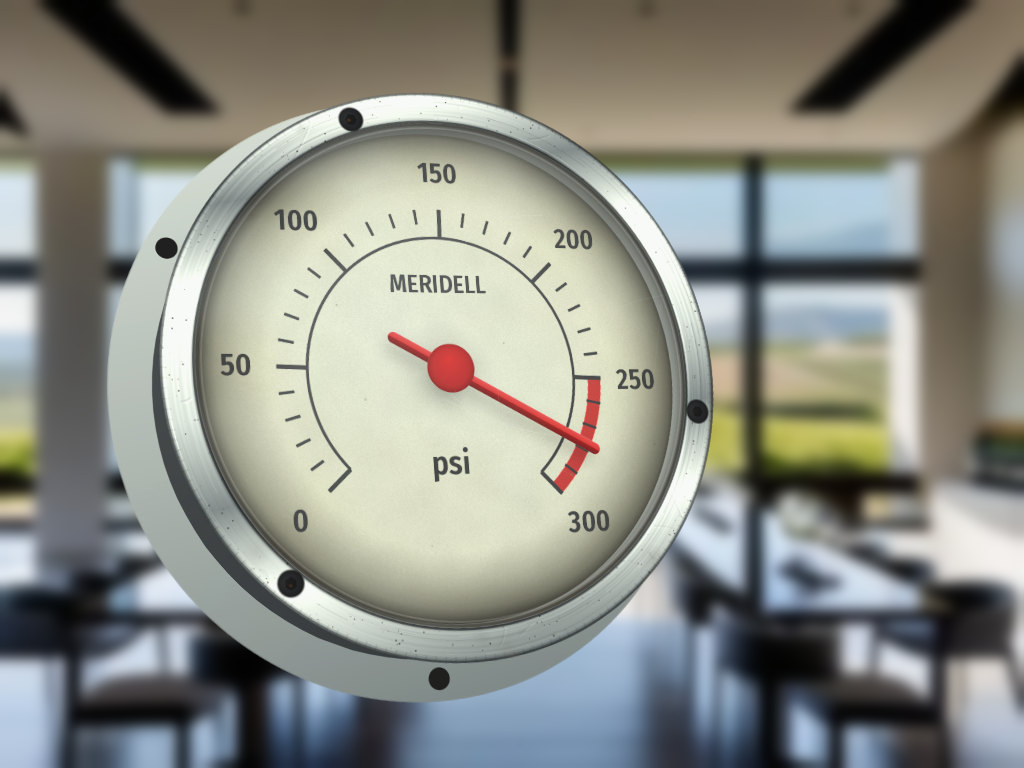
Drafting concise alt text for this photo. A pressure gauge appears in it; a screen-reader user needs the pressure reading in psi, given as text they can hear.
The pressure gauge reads 280 psi
